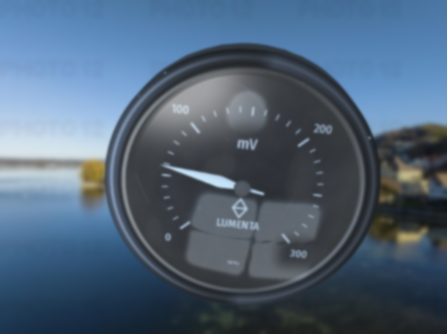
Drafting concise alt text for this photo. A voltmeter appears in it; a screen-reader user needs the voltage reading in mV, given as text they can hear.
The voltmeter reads 60 mV
